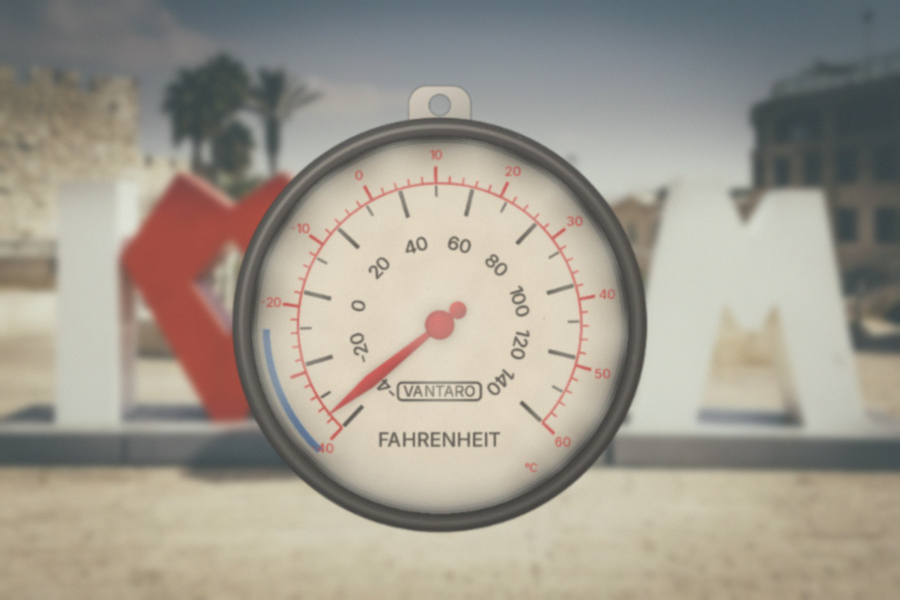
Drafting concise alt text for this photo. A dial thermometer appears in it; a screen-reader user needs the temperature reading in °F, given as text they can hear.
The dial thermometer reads -35 °F
